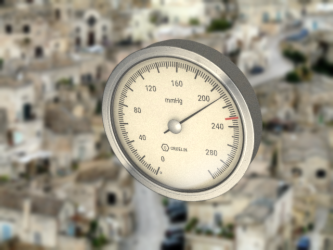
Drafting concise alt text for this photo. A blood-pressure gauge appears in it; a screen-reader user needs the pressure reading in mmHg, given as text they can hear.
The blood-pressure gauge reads 210 mmHg
